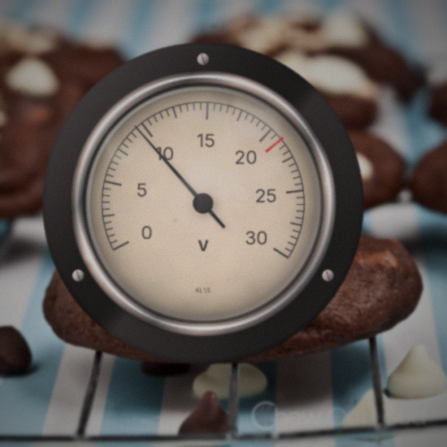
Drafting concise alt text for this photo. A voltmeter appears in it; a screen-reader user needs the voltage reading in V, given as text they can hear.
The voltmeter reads 9.5 V
